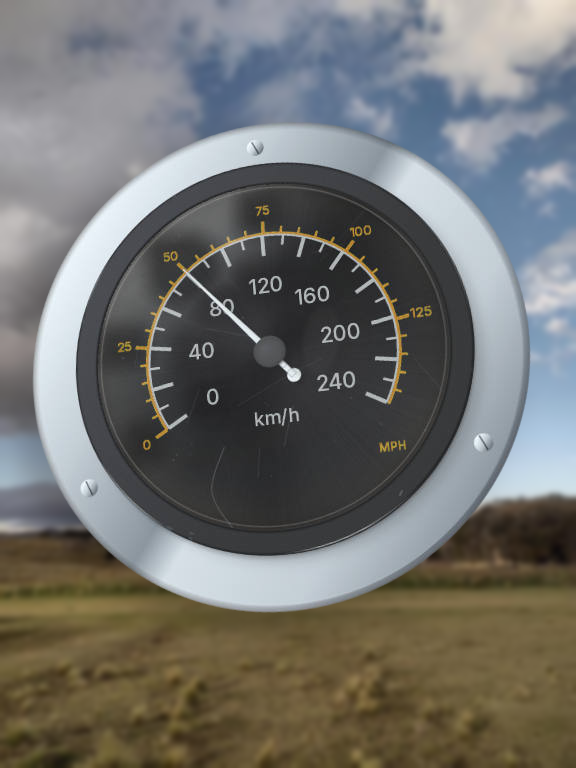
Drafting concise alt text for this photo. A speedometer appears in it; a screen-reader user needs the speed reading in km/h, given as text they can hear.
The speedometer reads 80 km/h
